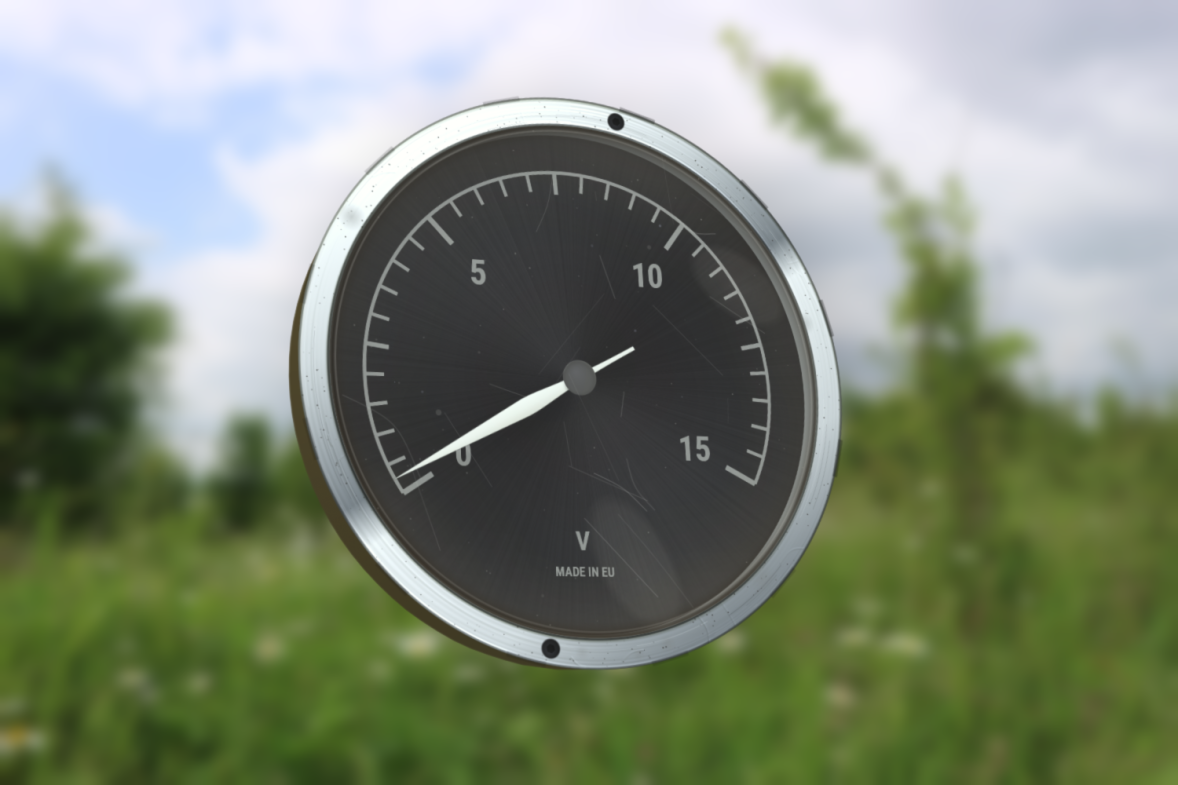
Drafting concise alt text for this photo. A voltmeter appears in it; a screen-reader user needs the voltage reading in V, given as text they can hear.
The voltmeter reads 0.25 V
